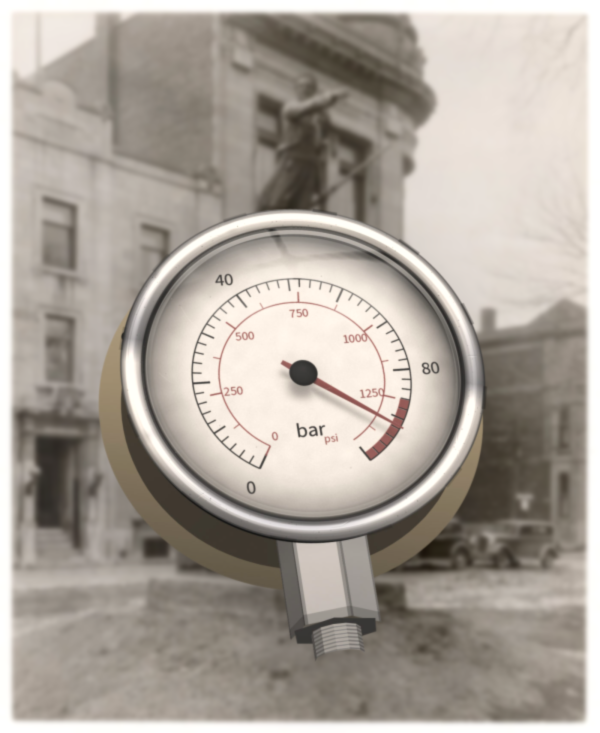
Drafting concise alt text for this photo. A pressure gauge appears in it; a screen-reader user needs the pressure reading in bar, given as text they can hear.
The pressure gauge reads 92 bar
